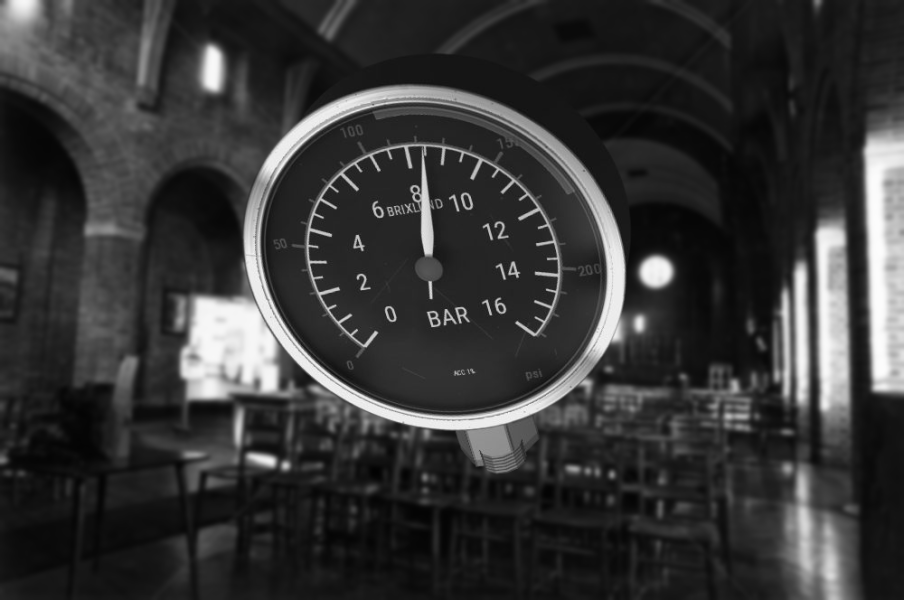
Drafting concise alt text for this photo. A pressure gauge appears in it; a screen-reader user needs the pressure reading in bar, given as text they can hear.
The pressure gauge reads 8.5 bar
